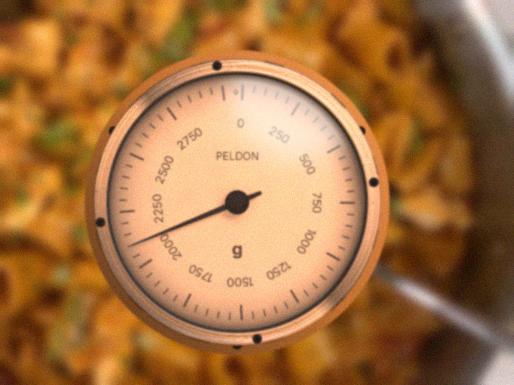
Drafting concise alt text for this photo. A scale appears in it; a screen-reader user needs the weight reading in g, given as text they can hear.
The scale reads 2100 g
